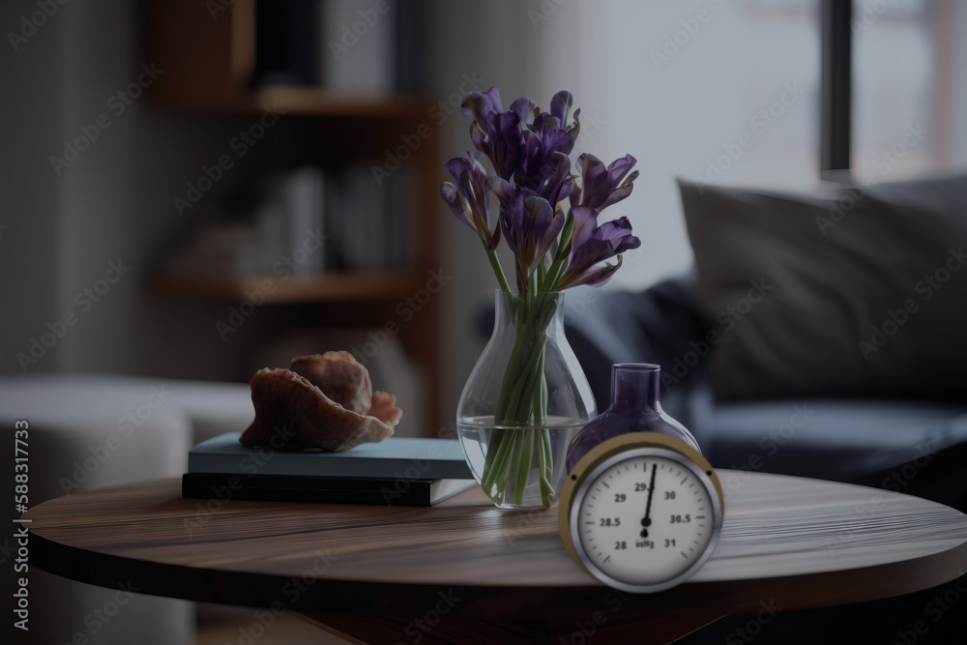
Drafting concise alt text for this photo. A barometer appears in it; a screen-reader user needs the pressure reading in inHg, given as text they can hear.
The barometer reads 29.6 inHg
